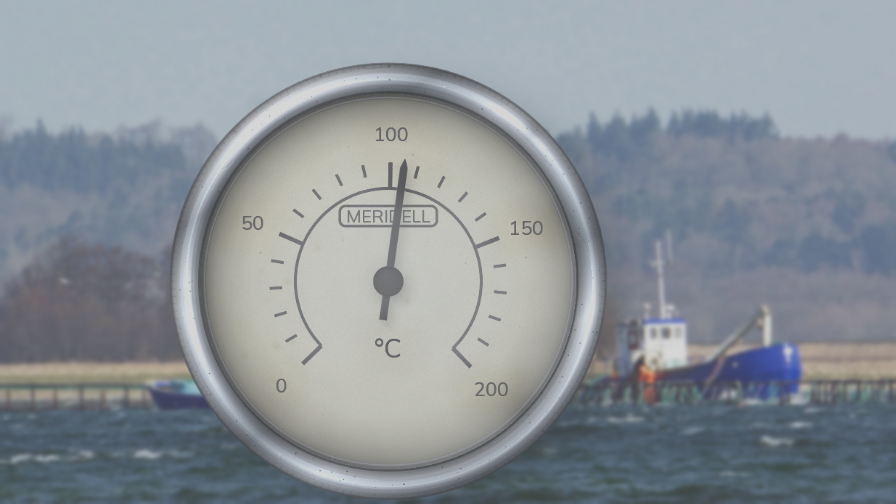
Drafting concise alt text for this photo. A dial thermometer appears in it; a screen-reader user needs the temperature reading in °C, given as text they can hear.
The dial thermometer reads 105 °C
